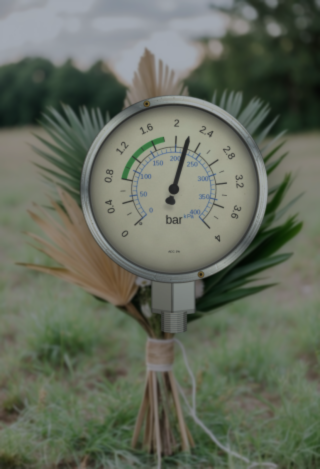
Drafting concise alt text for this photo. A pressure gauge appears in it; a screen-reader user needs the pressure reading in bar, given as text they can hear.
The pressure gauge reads 2.2 bar
